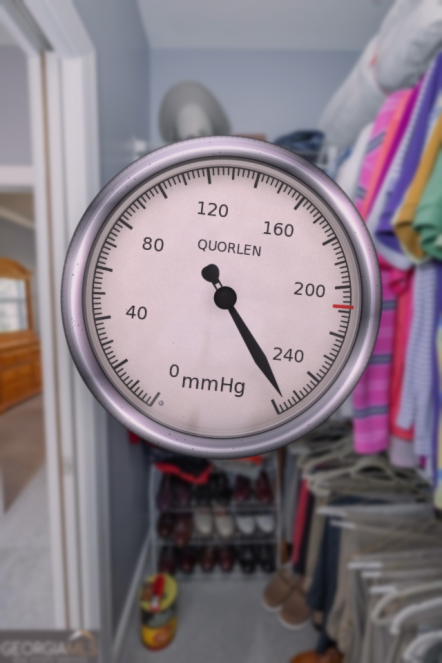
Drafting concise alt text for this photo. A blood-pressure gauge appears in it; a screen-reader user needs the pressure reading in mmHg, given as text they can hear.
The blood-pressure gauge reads 256 mmHg
